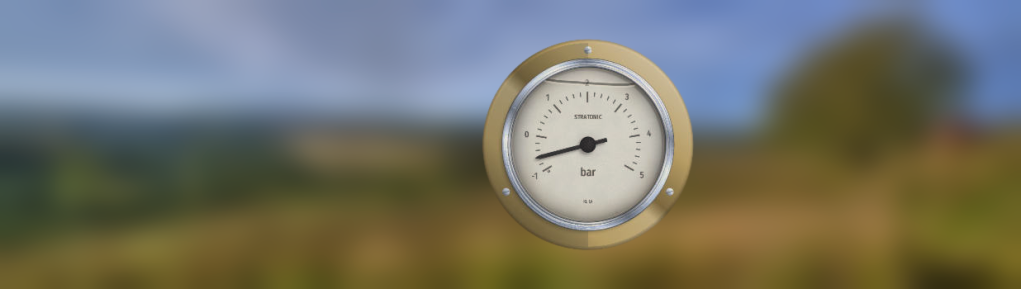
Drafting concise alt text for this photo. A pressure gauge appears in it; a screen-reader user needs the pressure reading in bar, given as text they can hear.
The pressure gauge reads -0.6 bar
